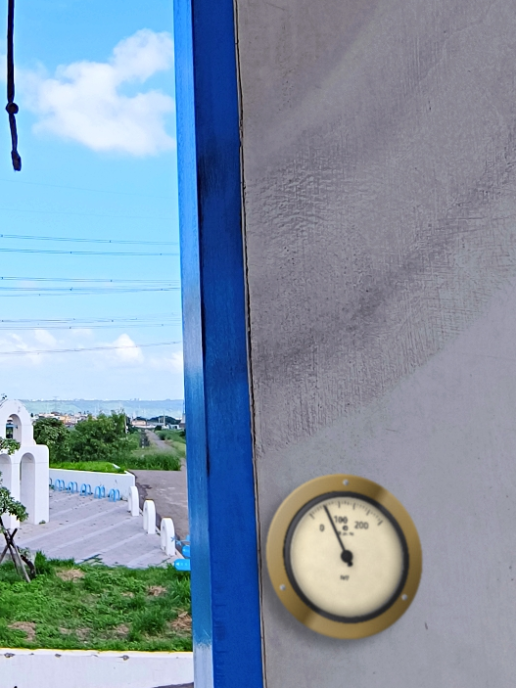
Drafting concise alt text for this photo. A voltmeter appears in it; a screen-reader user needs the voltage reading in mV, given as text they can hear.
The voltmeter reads 50 mV
